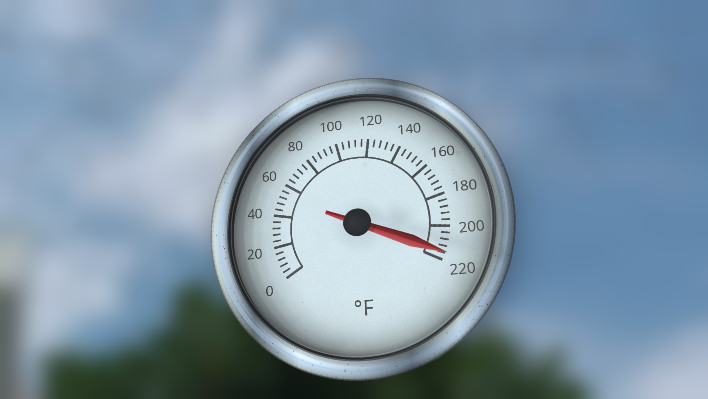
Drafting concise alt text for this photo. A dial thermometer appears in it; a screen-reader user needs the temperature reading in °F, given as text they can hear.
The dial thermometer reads 216 °F
